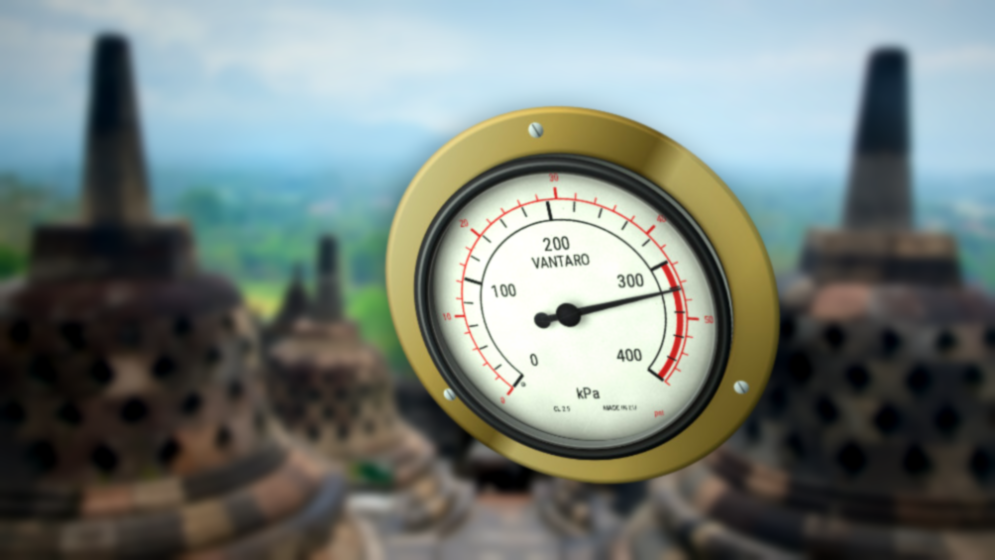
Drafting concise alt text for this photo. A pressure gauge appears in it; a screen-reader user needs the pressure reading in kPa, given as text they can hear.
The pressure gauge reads 320 kPa
